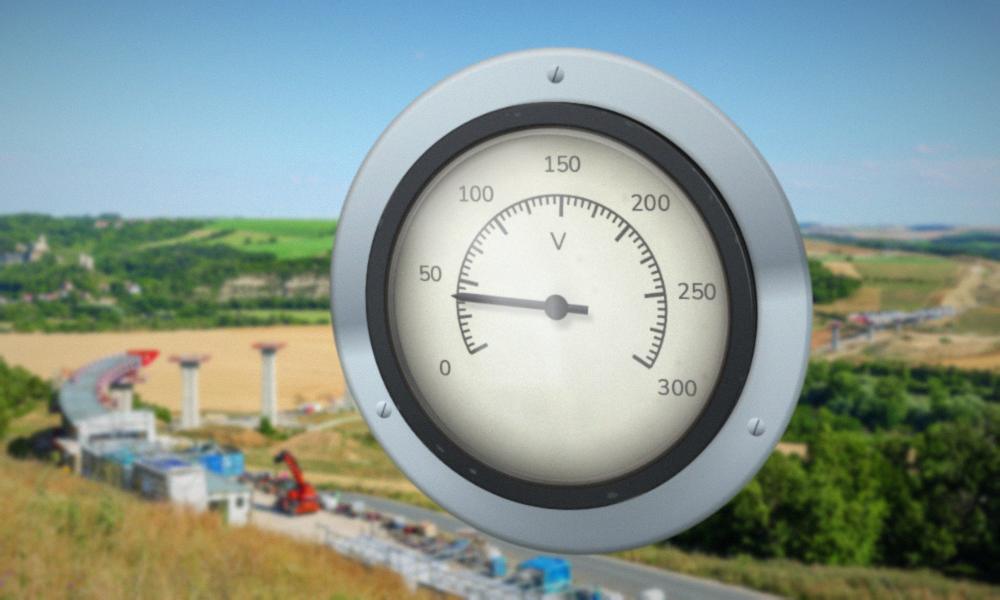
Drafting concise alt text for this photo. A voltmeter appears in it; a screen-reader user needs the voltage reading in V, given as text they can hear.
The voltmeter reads 40 V
